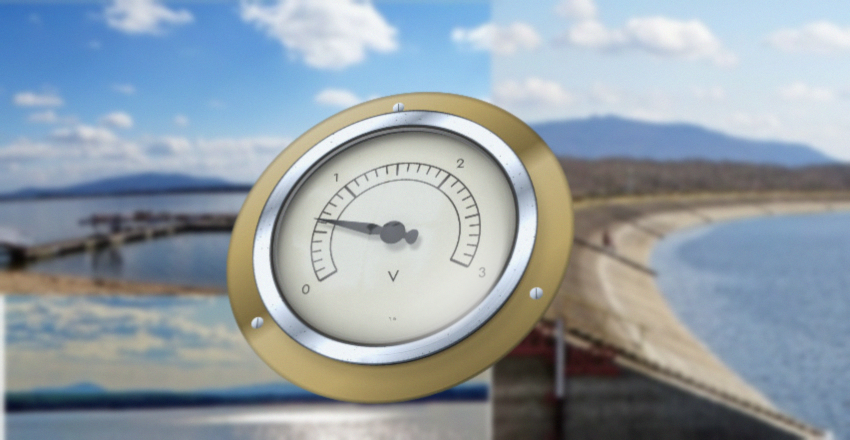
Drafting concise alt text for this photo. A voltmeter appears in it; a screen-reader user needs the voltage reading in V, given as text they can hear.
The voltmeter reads 0.6 V
